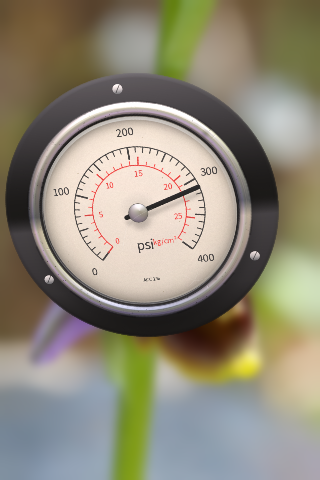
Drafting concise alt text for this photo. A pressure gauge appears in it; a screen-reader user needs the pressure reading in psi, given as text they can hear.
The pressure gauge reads 310 psi
